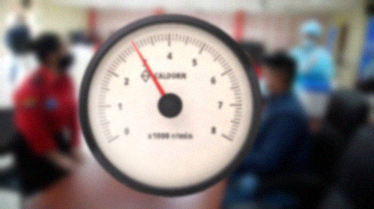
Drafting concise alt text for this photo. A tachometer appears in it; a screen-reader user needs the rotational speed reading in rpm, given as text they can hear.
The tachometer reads 3000 rpm
